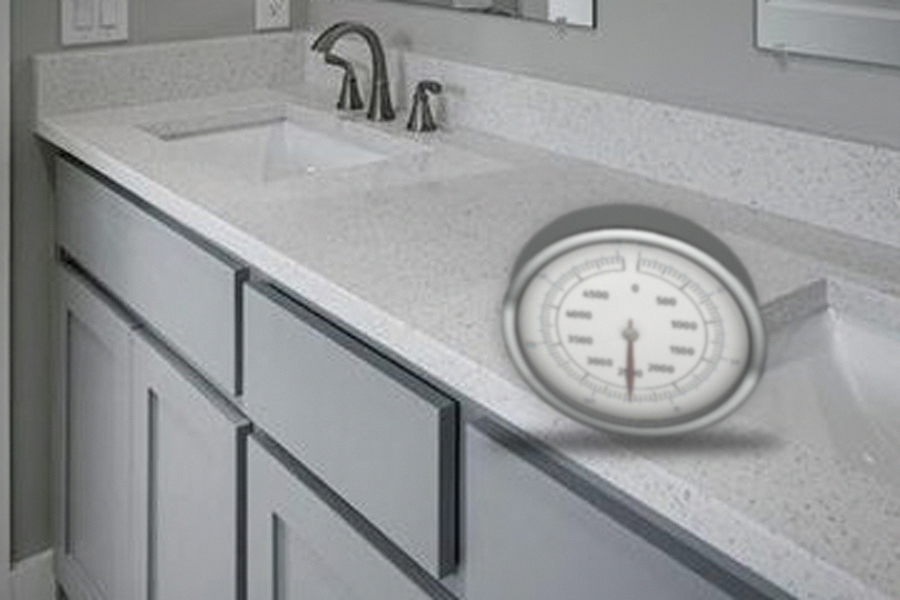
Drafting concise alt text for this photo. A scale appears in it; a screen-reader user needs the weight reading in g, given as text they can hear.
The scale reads 2500 g
